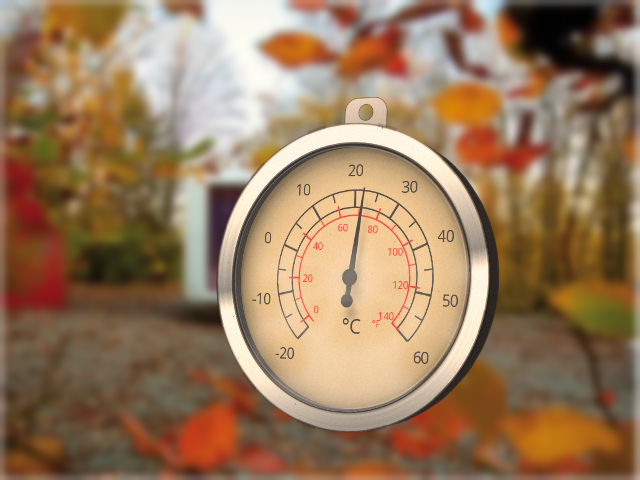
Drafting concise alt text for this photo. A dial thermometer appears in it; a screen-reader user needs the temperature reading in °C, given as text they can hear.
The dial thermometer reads 22.5 °C
